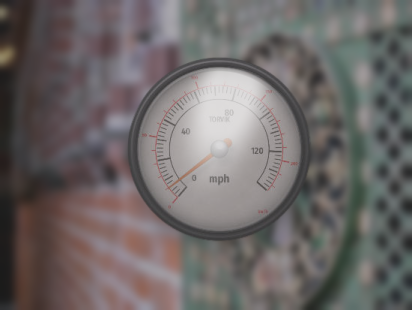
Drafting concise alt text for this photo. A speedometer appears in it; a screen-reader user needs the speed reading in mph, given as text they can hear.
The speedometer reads 6 mph
